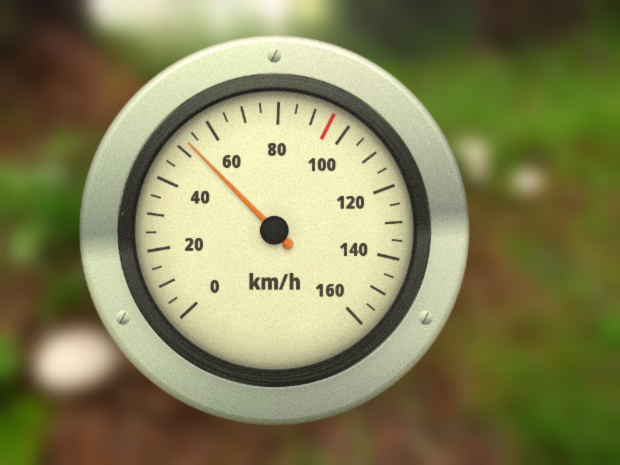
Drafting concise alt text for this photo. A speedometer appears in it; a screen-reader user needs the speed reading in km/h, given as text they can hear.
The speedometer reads 52.5 km/h
